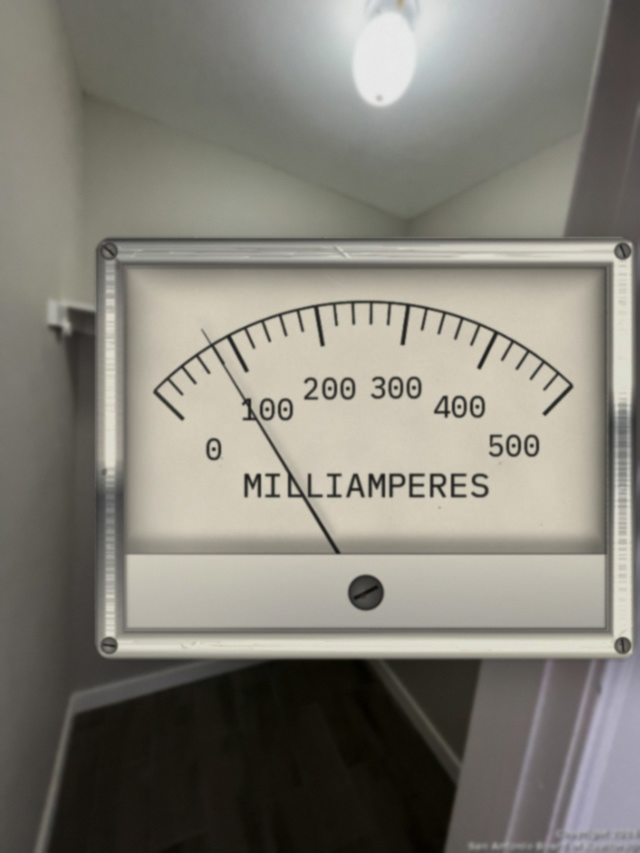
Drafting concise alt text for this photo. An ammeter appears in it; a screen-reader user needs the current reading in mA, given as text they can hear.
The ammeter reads 80 mA
